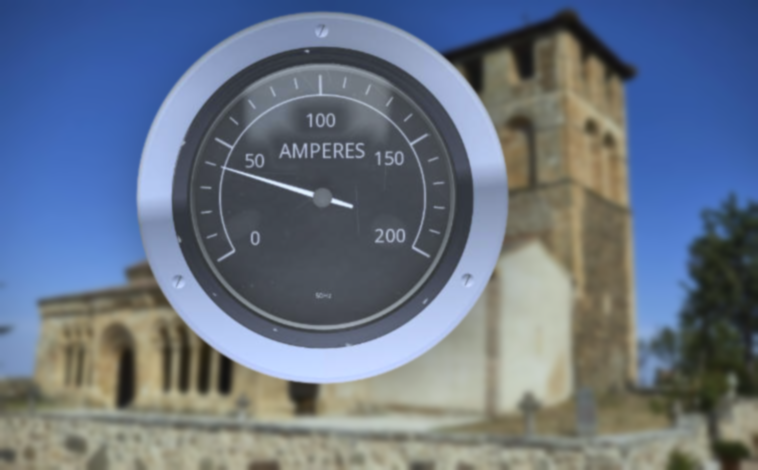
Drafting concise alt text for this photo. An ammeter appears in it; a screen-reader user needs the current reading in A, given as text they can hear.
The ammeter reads 40 A
